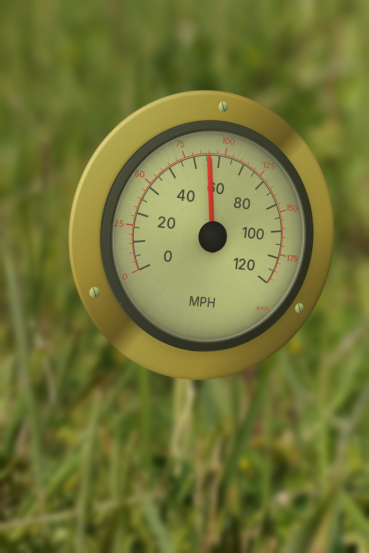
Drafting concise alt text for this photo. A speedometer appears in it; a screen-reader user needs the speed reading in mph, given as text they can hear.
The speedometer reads 55 mph
